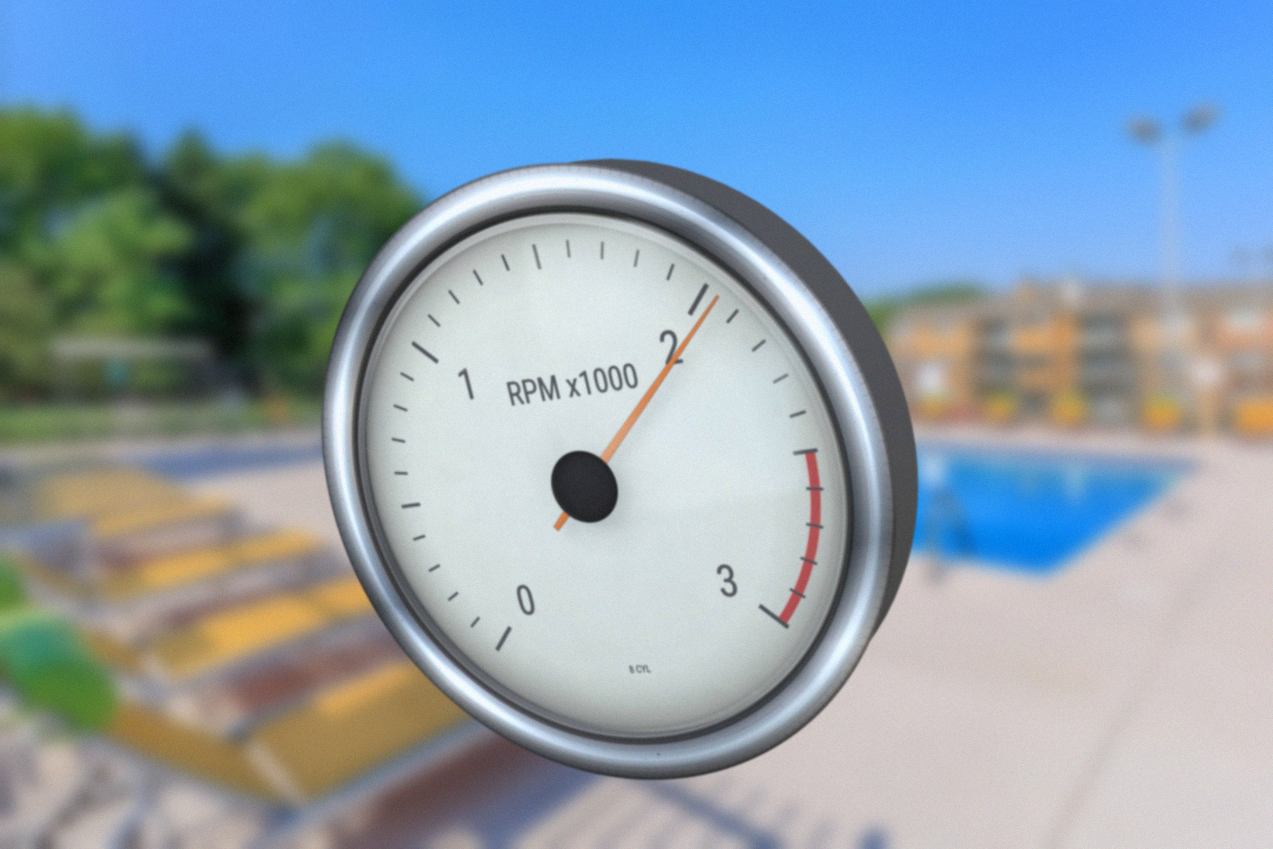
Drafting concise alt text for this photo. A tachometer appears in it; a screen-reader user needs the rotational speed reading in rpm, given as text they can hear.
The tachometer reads 2050 rpm
